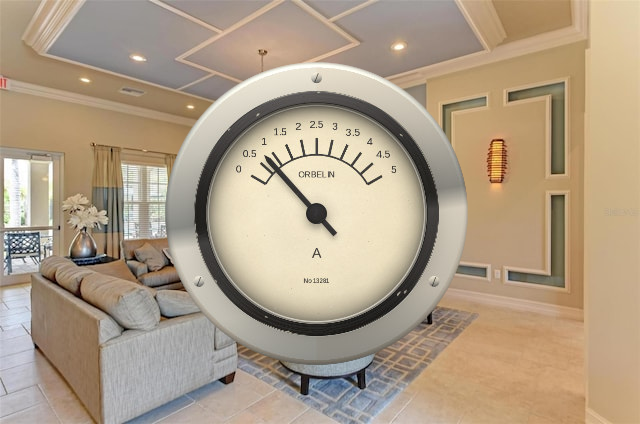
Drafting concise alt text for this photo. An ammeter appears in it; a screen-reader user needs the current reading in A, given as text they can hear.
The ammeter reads 0.75 A
